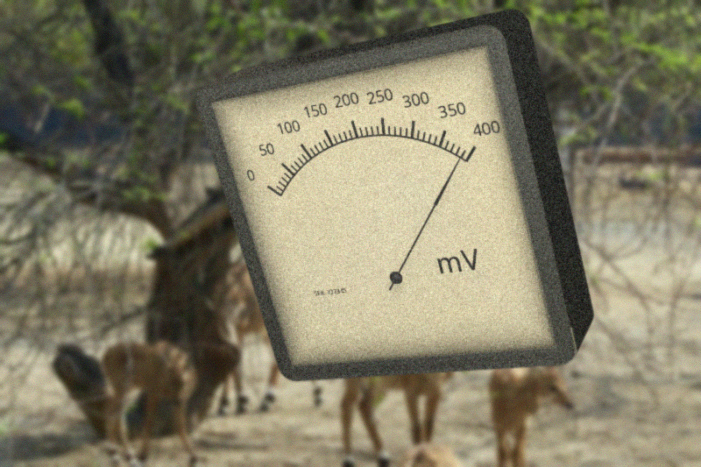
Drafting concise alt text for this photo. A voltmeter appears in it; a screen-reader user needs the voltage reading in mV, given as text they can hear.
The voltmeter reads 390 mV
